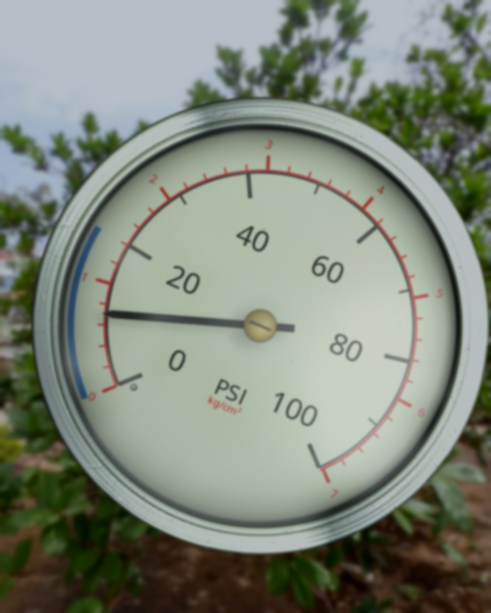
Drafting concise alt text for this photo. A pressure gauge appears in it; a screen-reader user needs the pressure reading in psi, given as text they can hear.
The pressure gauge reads 10 psi
